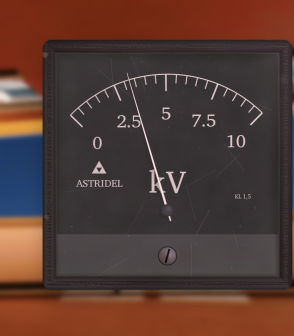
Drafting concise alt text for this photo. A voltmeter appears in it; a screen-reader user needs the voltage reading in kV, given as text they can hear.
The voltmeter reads 3.25 kV
